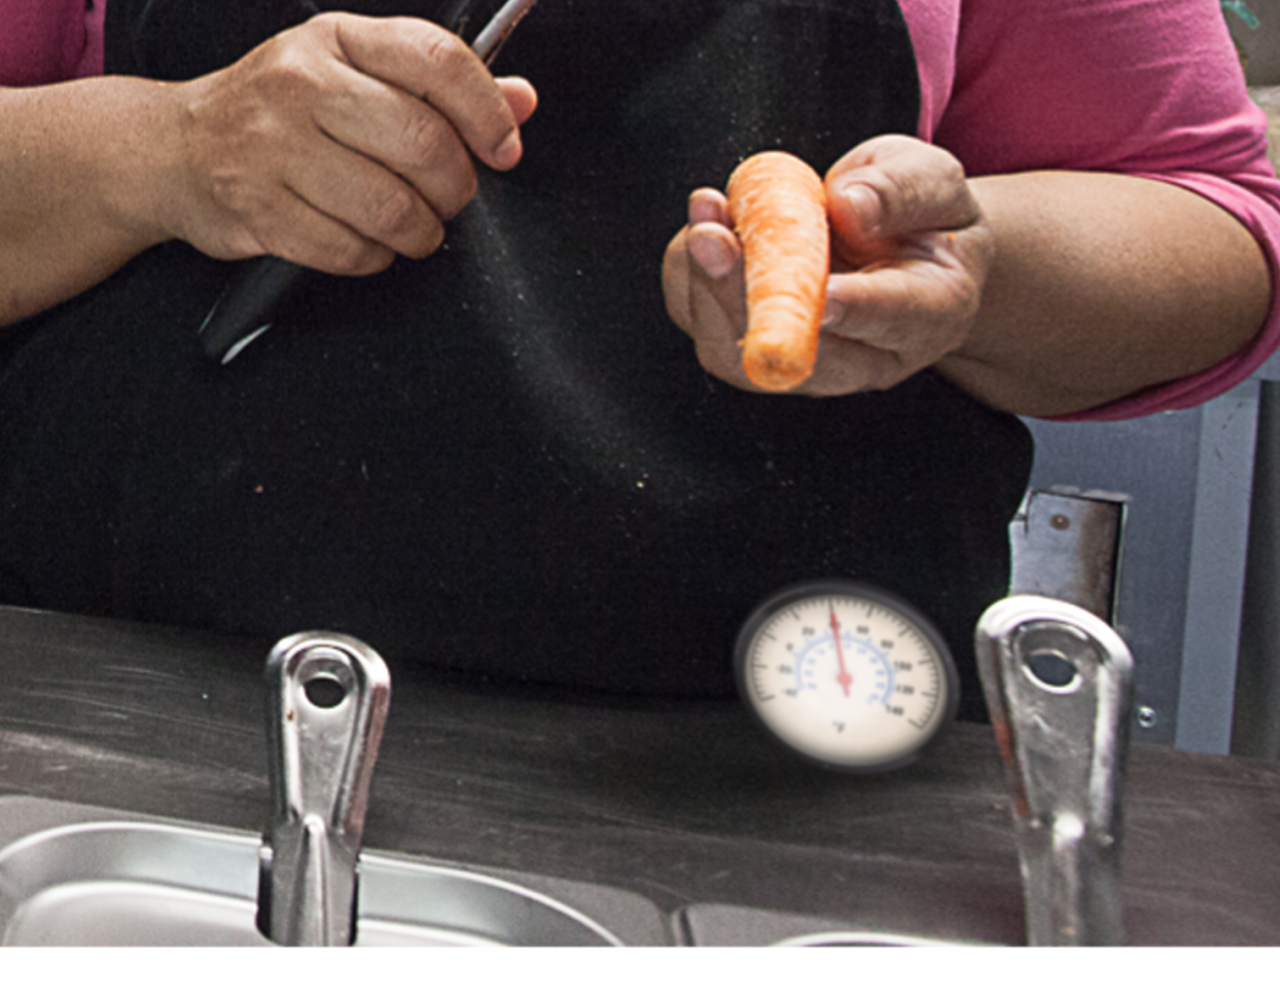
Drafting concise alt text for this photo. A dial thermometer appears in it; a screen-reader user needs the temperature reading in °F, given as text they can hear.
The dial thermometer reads 40 °F
